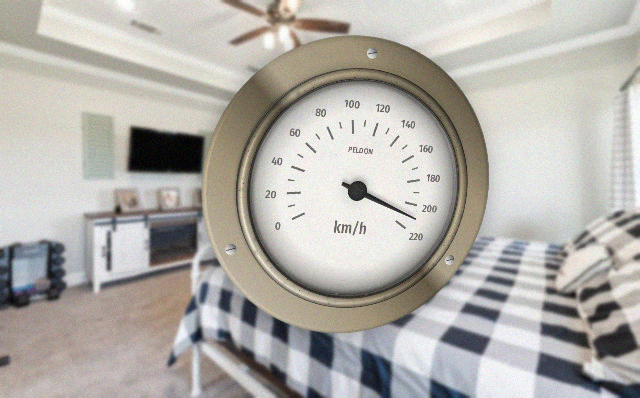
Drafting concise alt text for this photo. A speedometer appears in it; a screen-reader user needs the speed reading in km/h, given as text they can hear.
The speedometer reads 210 km/h
